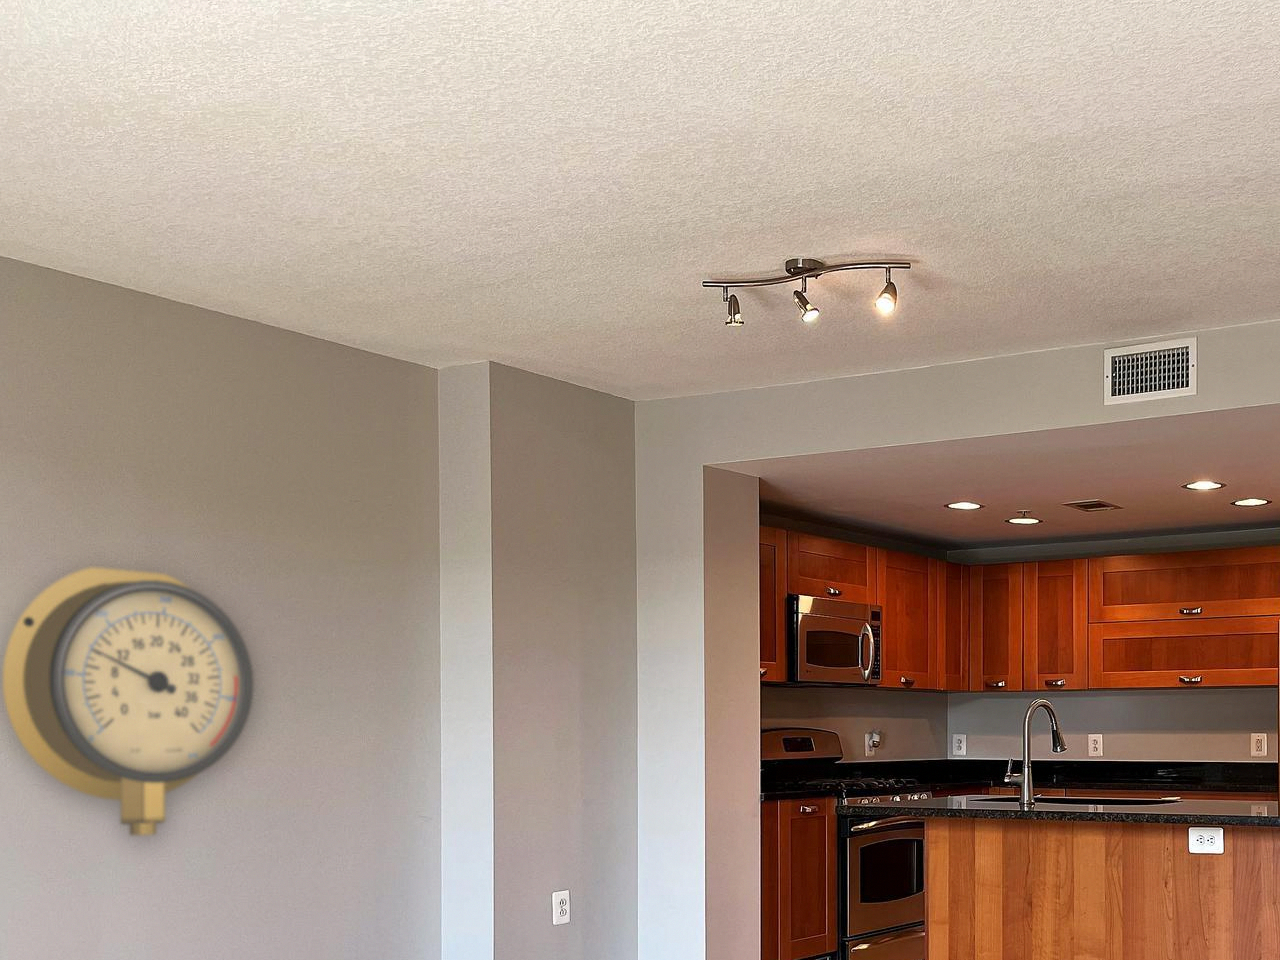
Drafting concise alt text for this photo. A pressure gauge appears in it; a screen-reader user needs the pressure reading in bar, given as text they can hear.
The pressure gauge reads 10 bar
